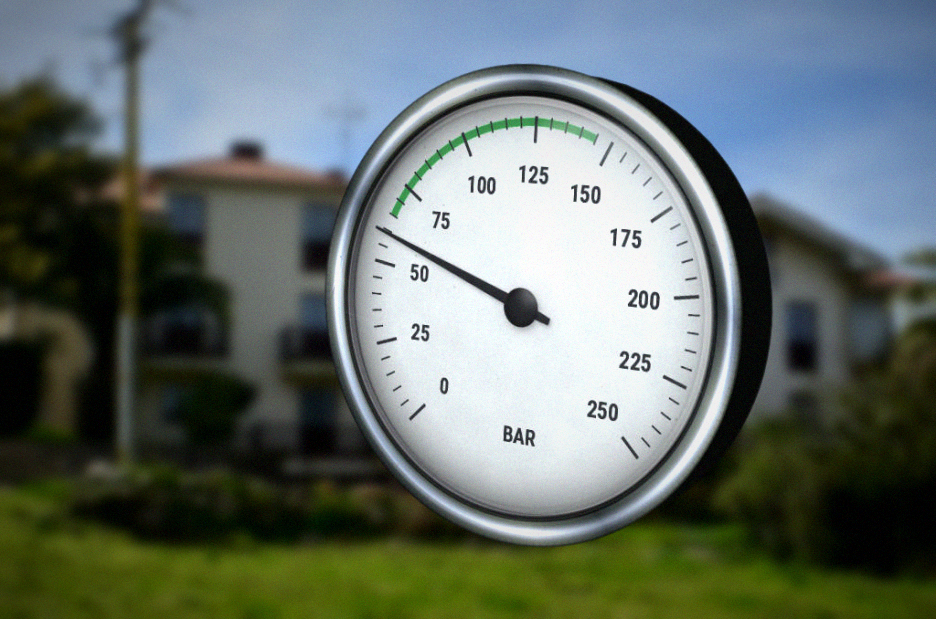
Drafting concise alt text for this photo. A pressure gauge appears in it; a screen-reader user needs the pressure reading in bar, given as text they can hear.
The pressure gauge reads 60 bar
